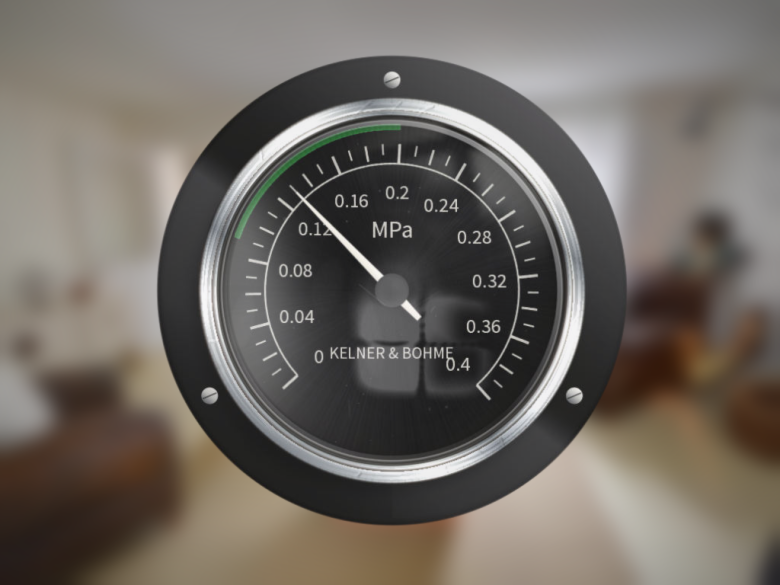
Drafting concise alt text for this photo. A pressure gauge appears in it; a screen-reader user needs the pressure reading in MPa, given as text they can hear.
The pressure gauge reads 0.13 MPa
